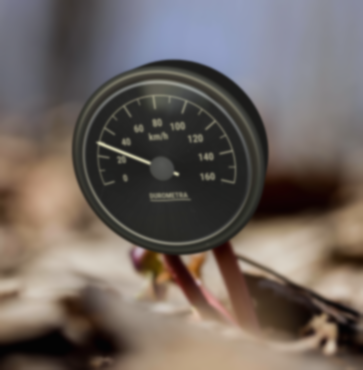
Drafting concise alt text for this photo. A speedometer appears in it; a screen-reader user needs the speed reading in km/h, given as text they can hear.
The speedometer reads 30 km/h
